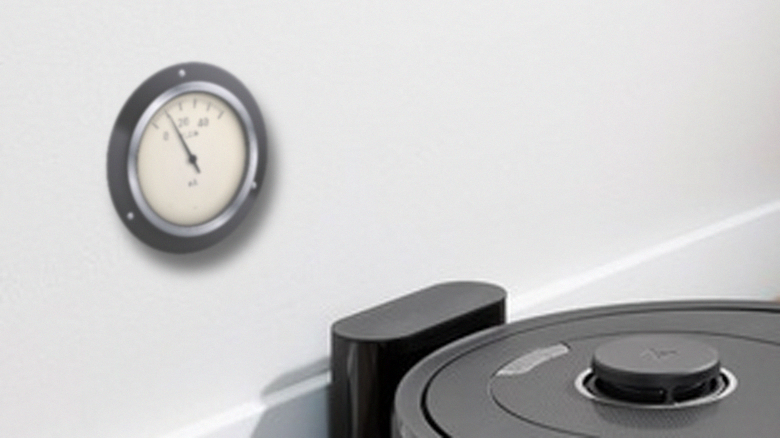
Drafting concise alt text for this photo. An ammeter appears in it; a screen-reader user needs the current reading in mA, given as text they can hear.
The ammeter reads 10 mA
